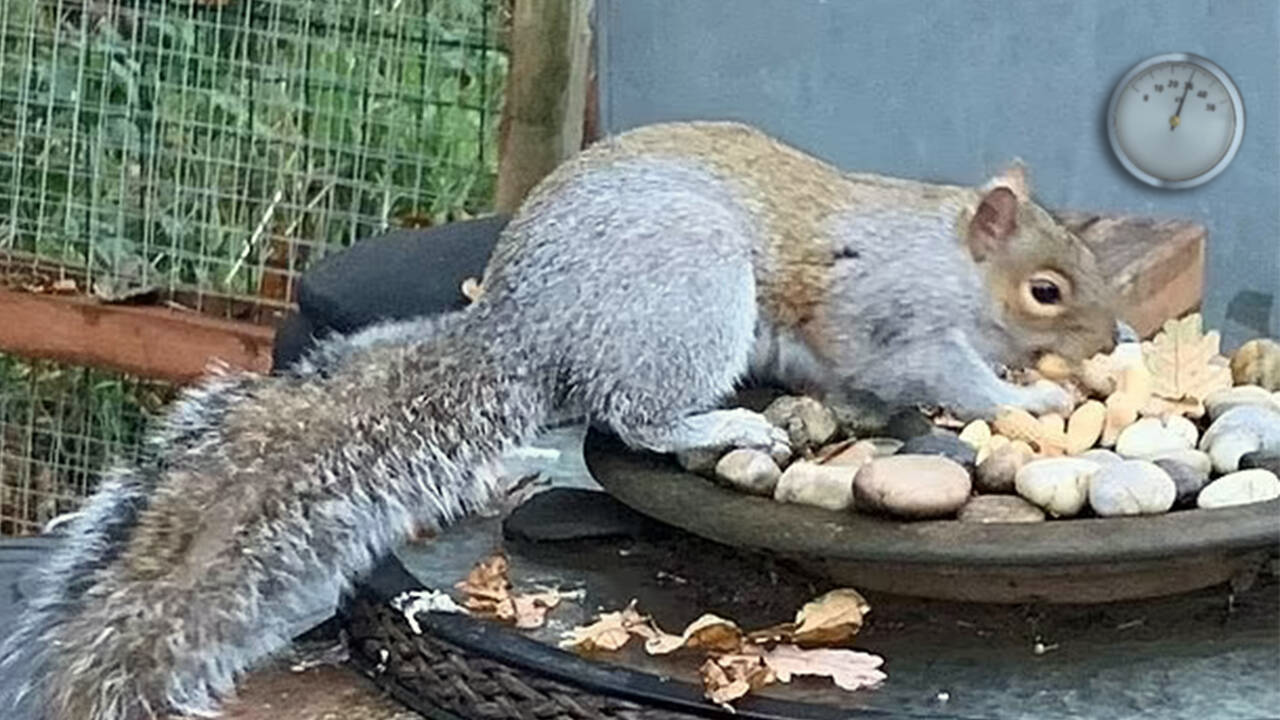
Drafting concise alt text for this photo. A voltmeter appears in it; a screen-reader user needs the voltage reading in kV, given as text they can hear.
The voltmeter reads 30 kV
